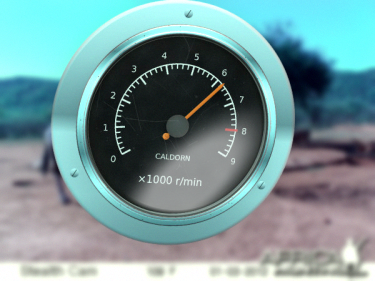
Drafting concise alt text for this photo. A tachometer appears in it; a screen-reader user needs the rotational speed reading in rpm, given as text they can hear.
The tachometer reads 6200 rpm
